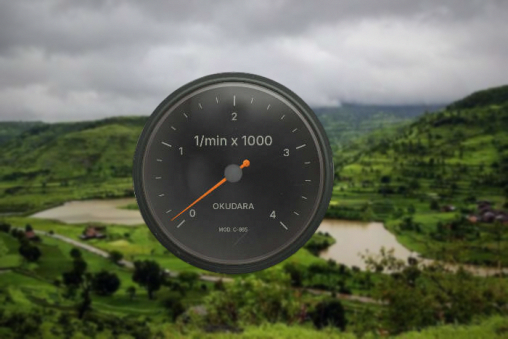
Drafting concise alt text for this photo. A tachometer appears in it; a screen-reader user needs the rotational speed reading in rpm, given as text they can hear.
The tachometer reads 100 rpm
